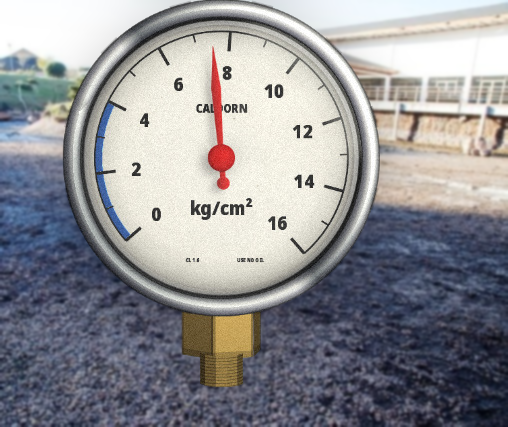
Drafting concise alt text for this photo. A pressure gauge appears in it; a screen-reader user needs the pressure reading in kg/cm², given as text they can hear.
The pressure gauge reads 7.5 kg/cm²
